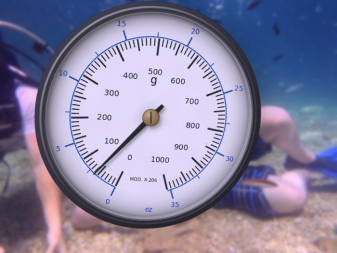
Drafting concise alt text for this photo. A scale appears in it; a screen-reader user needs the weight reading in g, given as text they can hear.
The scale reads 60 g
